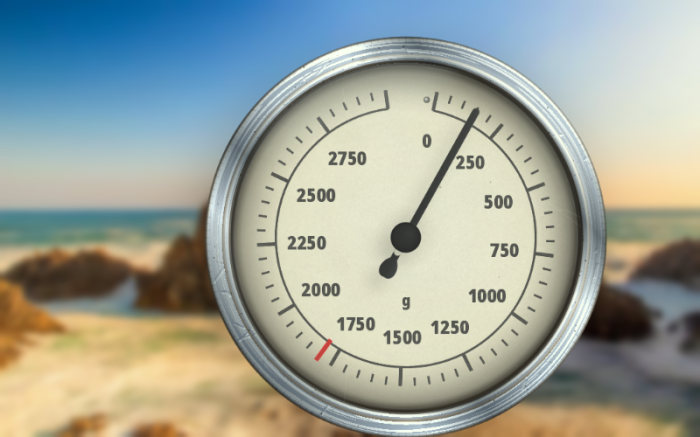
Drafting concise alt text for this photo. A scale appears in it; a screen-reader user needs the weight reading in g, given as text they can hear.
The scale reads 150 g
